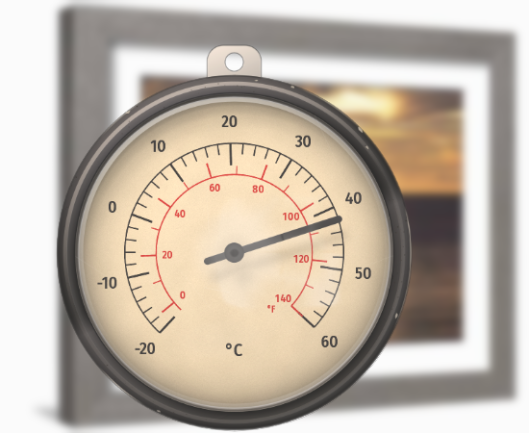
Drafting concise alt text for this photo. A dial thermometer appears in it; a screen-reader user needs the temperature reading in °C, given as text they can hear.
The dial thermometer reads 42 °C
